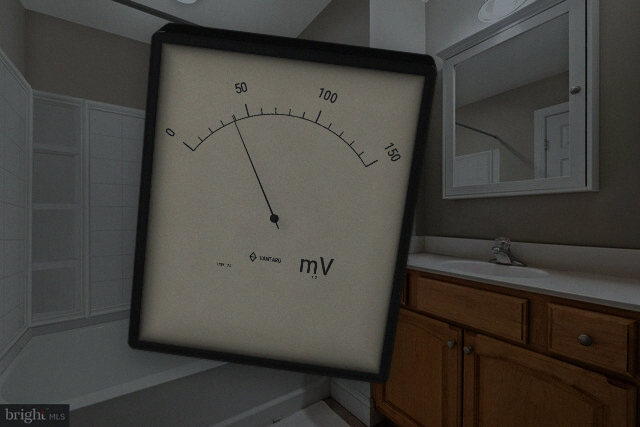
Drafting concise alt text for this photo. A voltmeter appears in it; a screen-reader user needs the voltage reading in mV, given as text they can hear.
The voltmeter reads 40 mV
